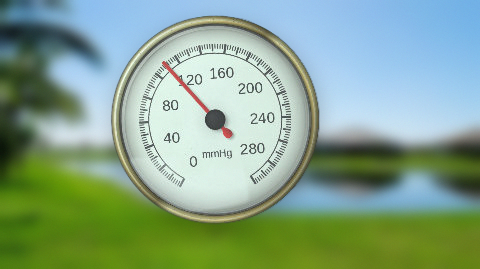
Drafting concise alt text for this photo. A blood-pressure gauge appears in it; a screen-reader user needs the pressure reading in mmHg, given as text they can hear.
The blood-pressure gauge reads 110 mmHg
